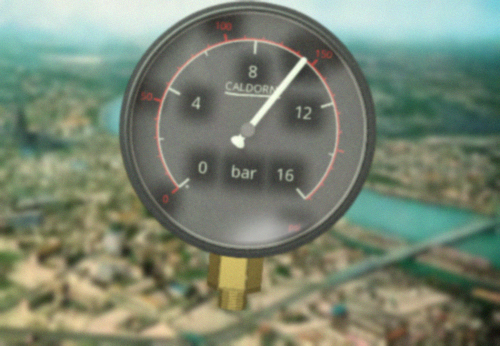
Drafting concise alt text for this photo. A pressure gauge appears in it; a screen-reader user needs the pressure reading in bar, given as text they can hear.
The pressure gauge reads 10 bar
